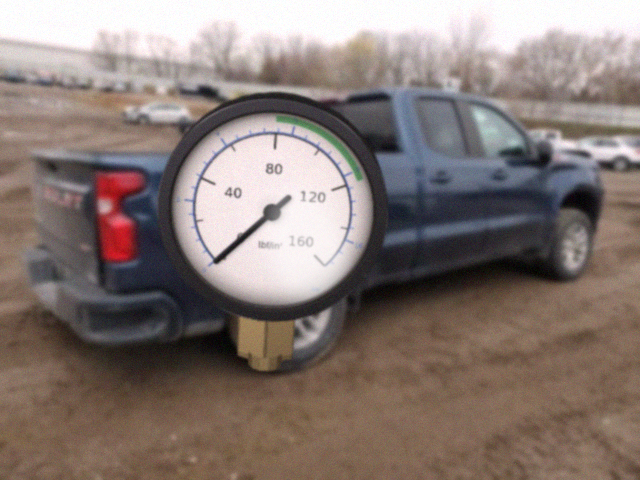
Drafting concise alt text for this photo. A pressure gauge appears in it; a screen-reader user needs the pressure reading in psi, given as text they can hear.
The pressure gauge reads 0 psi
